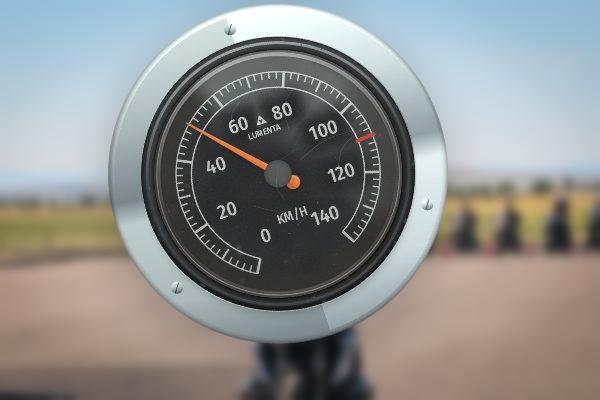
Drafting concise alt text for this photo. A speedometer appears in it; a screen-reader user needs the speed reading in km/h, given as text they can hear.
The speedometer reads 50 km/h
